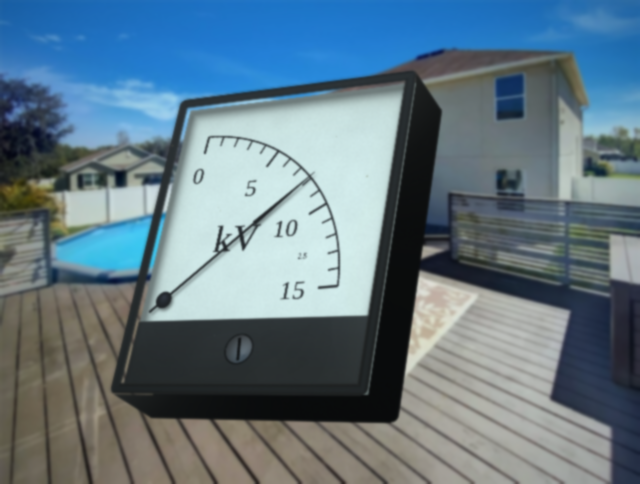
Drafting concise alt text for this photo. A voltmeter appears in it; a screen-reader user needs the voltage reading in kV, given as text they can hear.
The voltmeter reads 8 kV
